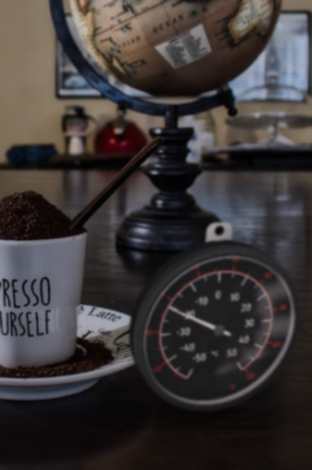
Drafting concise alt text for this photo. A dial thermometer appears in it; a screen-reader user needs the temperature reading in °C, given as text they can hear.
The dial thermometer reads -20 °C
